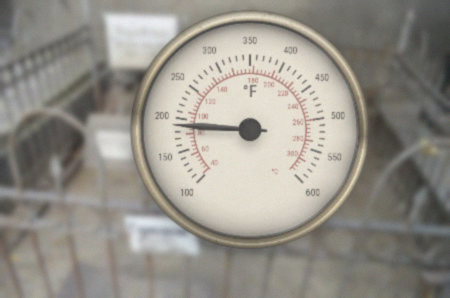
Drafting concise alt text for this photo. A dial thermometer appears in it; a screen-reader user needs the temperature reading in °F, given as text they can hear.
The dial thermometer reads 190 °F
